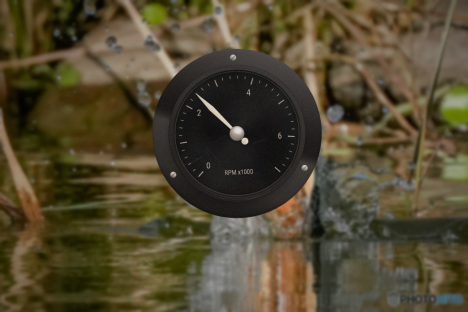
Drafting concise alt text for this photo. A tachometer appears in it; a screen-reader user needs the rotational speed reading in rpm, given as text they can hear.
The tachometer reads 2400 rpm
